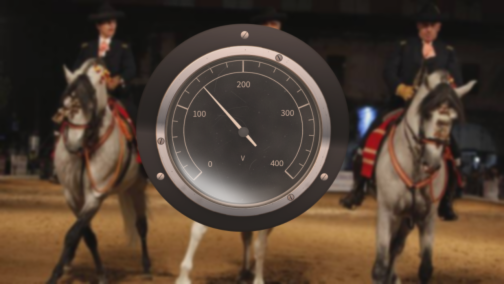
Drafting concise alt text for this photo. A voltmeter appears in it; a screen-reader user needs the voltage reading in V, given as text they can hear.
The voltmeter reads 140 V
